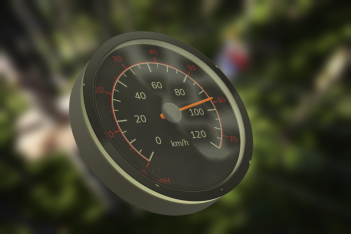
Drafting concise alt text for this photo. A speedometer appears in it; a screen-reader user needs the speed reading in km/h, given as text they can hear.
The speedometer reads 95 km/h
